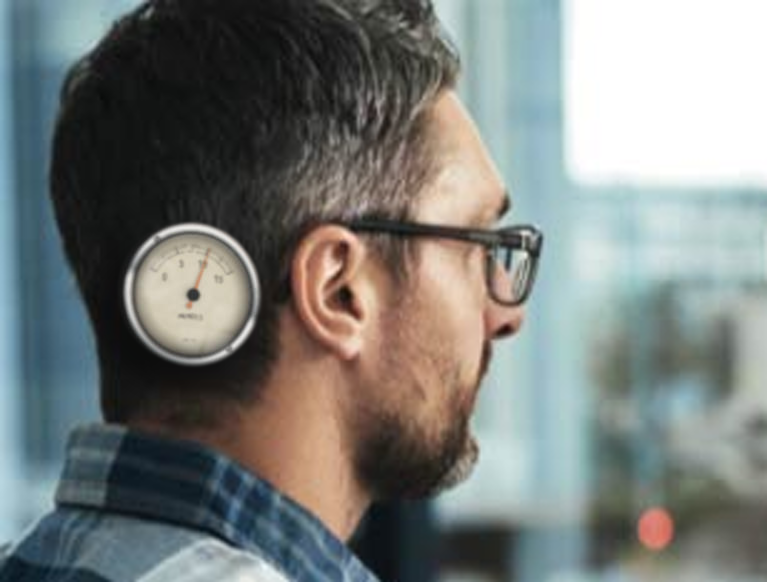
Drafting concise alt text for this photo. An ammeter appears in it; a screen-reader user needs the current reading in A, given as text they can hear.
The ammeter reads 10 A
